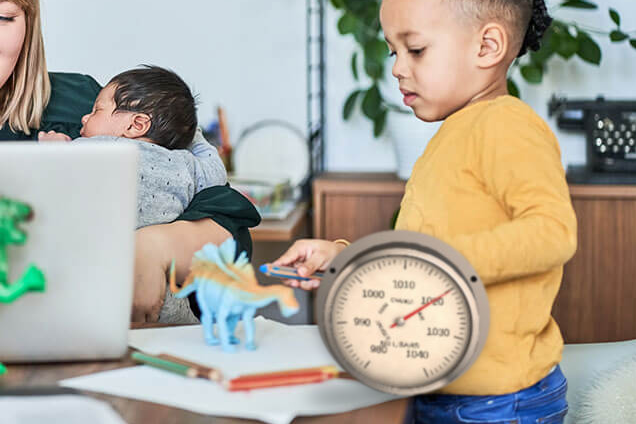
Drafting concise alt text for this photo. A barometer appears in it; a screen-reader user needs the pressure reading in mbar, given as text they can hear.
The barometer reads 1020 mbar
